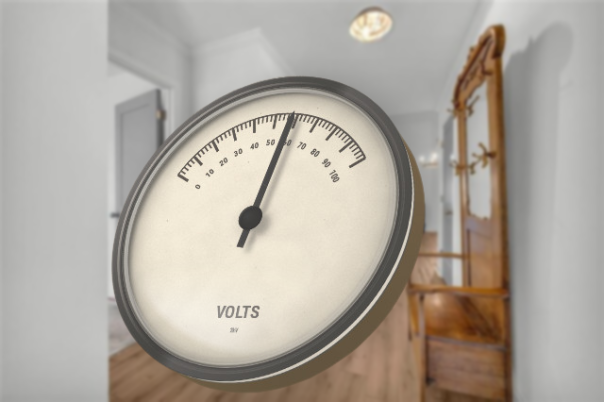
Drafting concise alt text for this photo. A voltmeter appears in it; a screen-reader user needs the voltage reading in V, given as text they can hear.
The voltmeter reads 60 V
